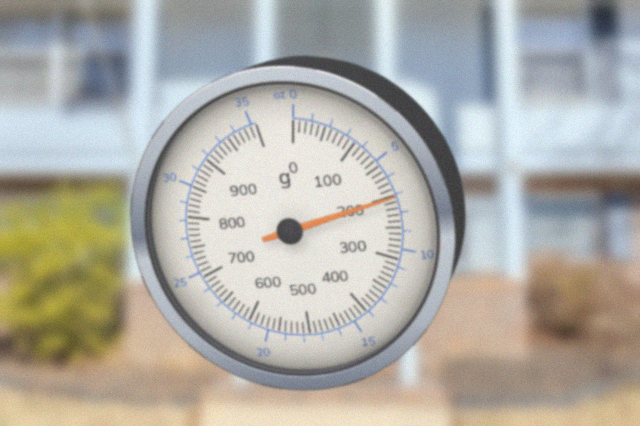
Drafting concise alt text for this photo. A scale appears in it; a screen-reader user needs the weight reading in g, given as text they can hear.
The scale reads 200 g
